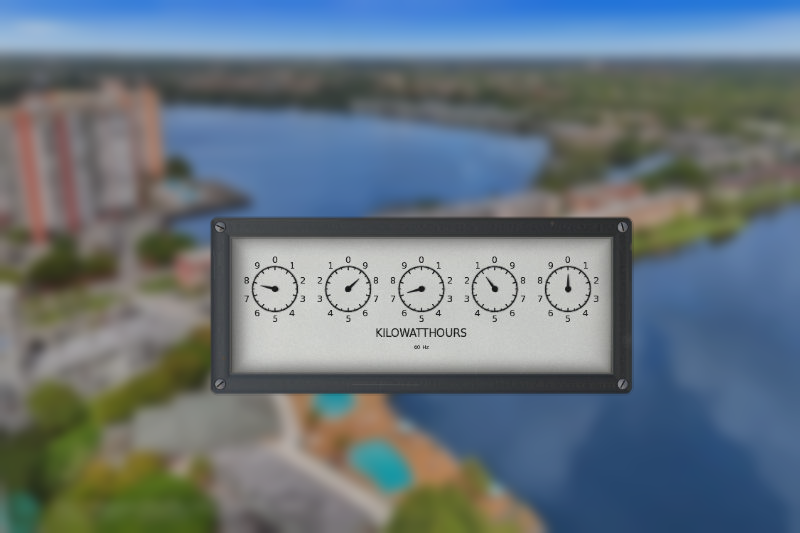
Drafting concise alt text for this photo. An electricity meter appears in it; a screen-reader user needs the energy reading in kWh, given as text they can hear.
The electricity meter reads 78710 kWh
